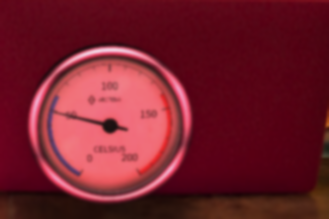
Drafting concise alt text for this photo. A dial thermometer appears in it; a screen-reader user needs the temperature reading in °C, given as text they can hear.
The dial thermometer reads 50 °C
